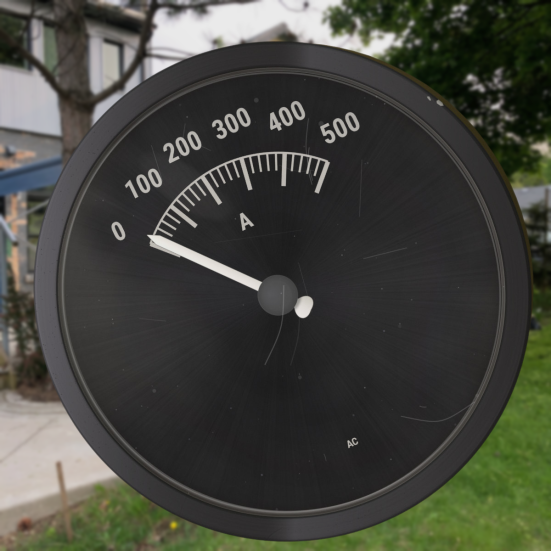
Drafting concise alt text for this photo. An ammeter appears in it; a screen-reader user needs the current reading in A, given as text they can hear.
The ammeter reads 20 A
